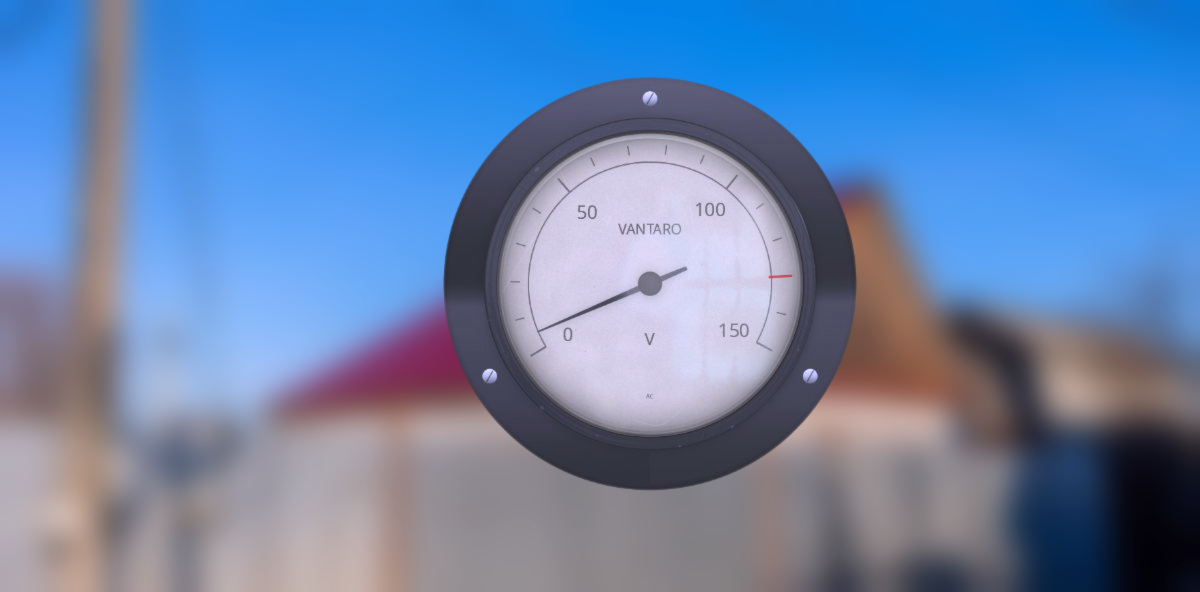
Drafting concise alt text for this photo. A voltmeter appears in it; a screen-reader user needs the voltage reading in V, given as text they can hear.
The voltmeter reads 5 V
